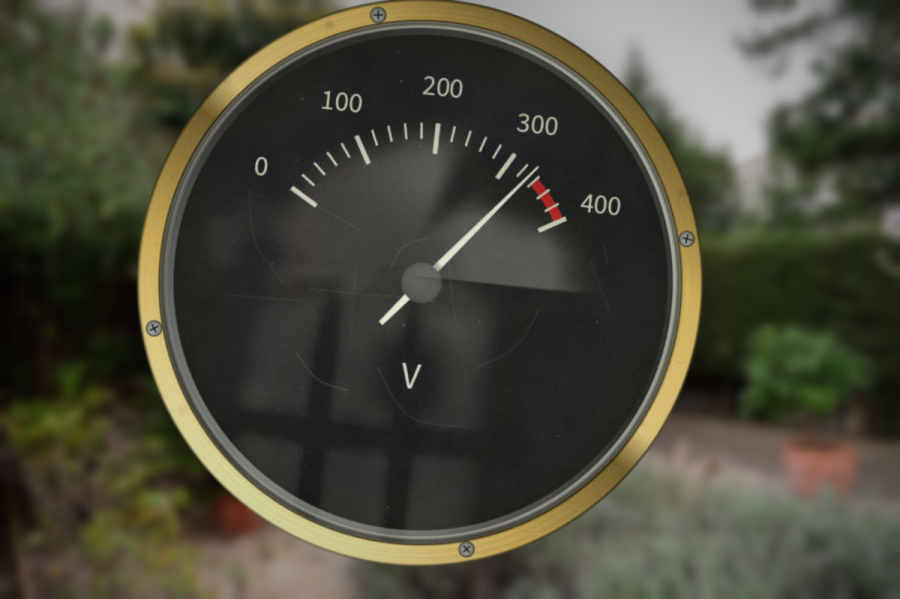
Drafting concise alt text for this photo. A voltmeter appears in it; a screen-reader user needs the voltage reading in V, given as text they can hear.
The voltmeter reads 330 V
